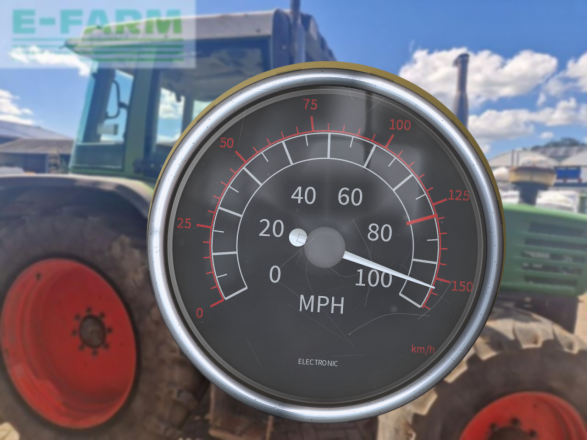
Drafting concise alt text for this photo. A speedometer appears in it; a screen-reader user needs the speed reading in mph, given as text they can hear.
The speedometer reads 95 mph
